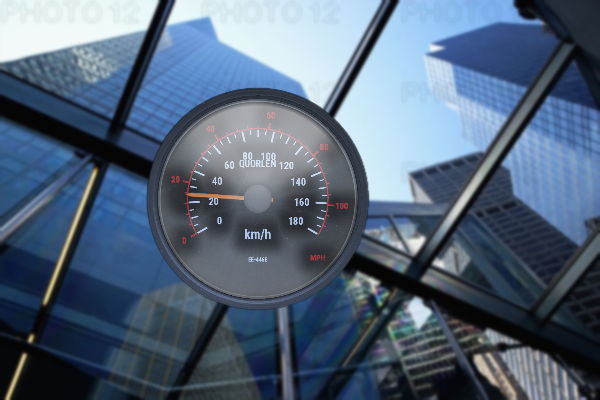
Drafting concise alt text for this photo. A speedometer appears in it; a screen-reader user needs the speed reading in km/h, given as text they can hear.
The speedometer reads 25 km/h
